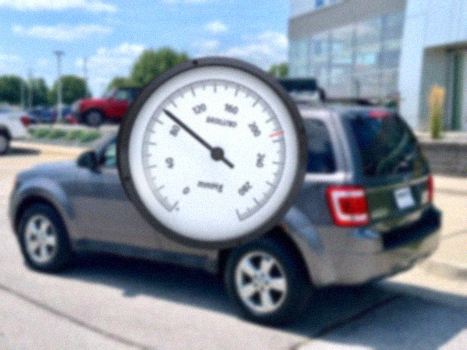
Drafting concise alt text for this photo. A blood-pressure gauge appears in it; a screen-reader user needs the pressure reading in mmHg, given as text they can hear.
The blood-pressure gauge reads 90 mmHg
